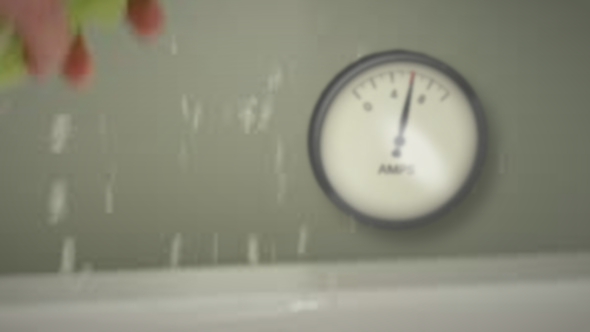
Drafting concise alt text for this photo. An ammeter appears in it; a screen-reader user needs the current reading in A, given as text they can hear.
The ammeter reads 6 A
